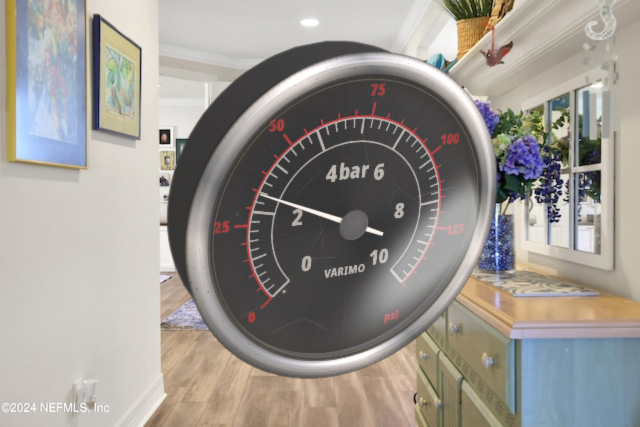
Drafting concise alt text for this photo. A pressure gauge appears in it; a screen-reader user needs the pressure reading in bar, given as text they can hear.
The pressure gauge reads 2.4 bar
